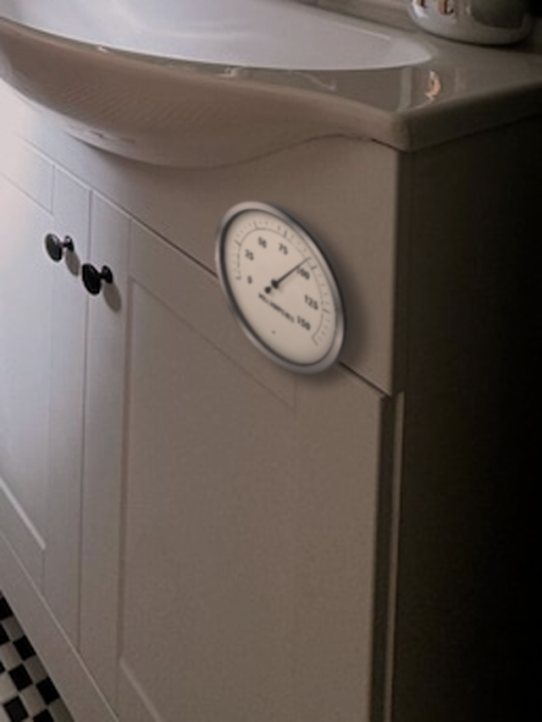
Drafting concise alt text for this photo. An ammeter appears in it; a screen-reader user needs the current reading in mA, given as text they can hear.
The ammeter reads 95 mA
